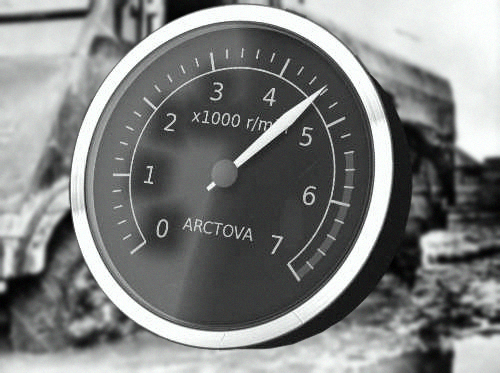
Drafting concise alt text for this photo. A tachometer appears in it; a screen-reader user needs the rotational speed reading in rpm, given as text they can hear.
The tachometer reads 4600 rpm
